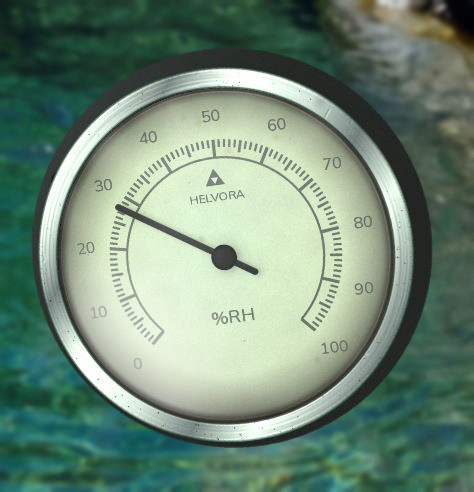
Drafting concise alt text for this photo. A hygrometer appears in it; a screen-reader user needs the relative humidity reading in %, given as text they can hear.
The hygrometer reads 28 %
